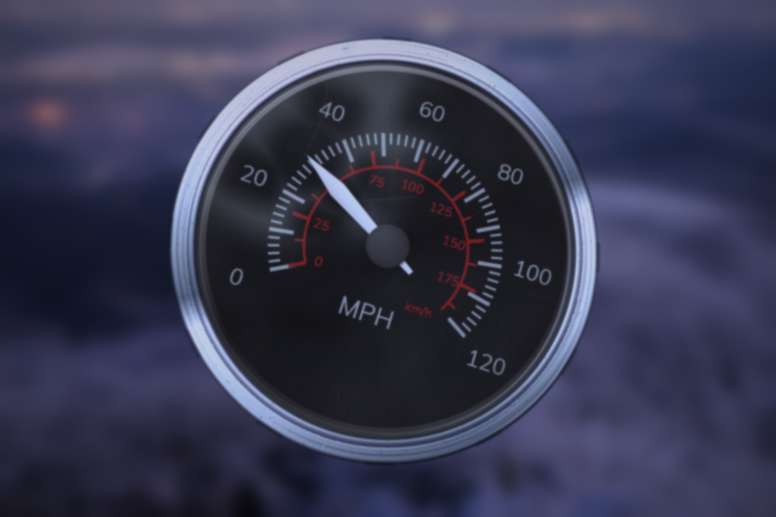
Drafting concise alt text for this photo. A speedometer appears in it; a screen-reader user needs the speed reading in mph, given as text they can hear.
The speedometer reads 30 mph
